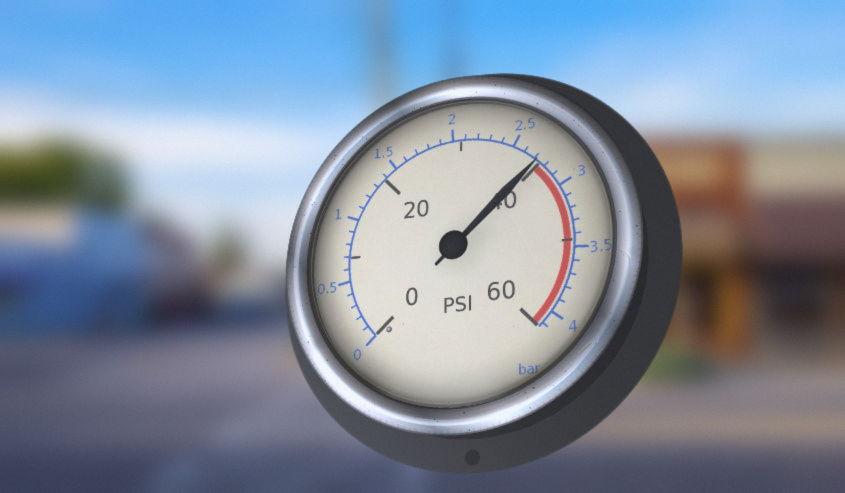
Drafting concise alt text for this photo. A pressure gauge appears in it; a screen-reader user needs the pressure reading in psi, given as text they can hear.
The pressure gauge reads 40 psi
